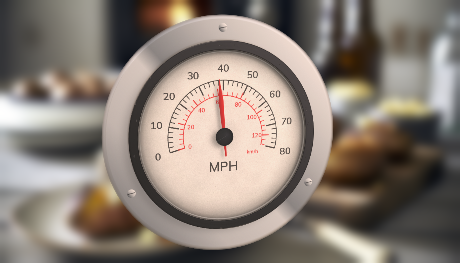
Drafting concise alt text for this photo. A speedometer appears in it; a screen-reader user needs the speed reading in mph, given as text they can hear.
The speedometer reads 38 mph
